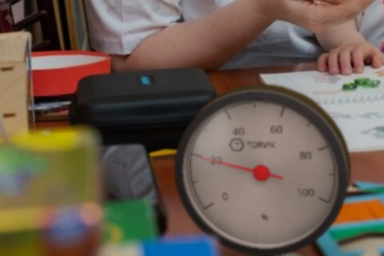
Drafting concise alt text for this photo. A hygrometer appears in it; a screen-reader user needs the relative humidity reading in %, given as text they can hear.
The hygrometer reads 20 %
